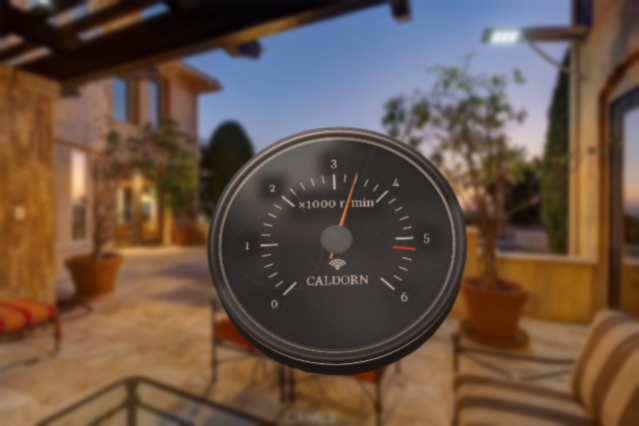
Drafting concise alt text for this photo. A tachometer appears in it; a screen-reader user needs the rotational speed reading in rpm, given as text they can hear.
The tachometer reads 3400 rpm
